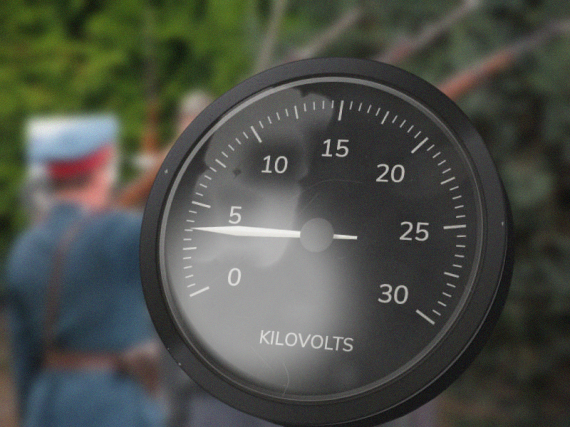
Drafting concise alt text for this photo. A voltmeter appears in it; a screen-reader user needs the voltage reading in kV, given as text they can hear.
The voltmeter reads 3.5 kV
